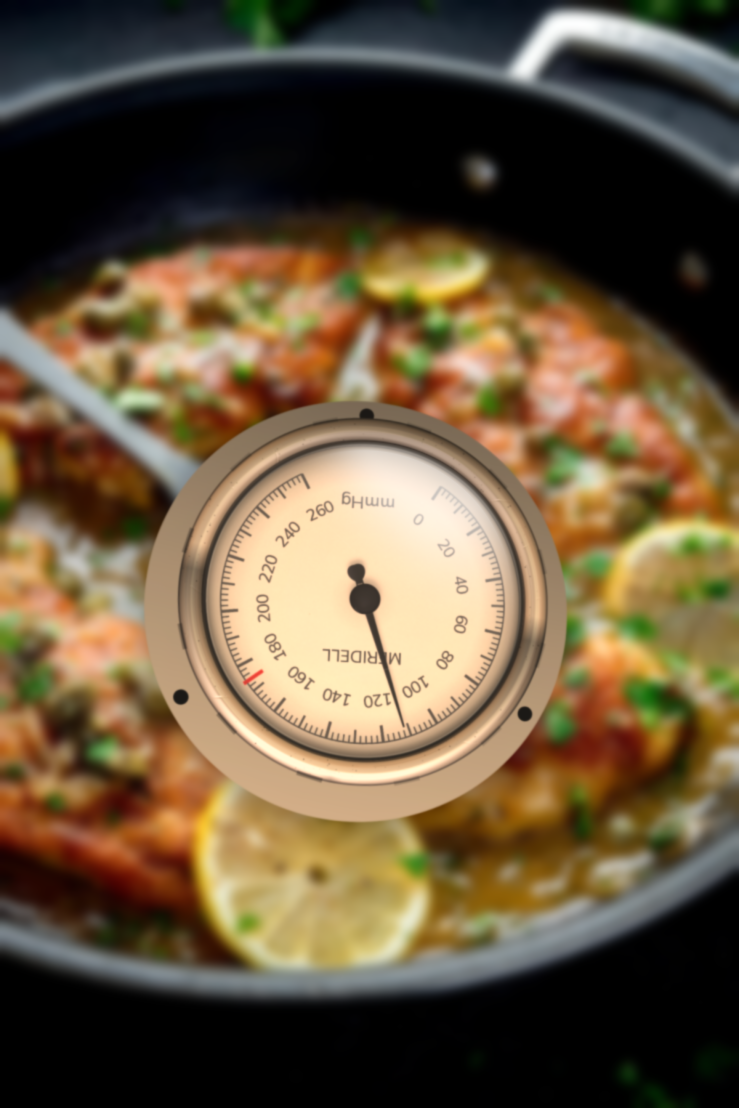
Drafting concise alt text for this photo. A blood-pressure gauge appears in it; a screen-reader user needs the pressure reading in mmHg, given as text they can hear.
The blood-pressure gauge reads 112 mmHg
